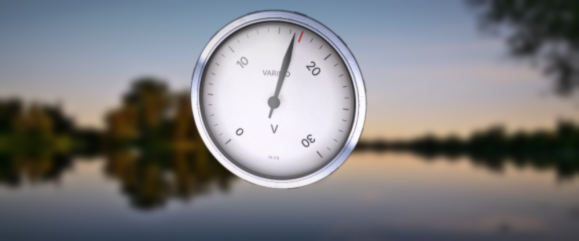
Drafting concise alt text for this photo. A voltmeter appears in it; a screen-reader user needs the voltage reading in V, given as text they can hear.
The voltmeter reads 16.5 V
